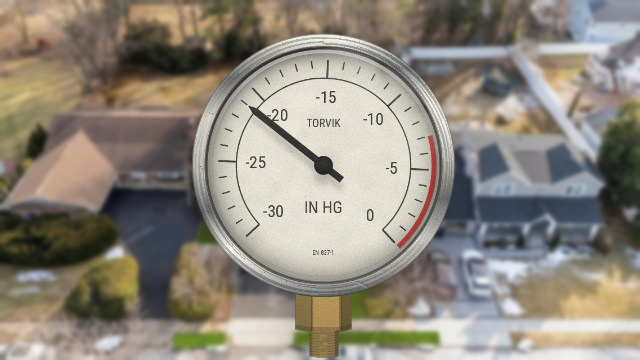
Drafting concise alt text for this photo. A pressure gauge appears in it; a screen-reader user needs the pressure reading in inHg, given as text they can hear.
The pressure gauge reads -21 inHg
